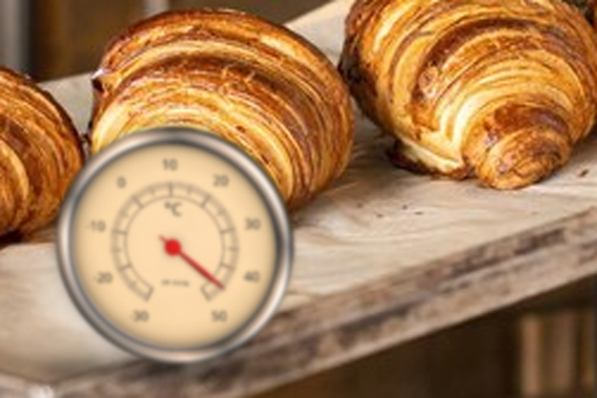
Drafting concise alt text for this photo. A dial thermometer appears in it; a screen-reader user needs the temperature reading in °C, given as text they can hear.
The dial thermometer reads 45 °C
